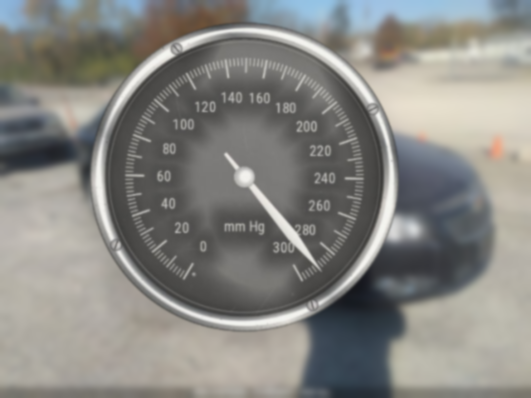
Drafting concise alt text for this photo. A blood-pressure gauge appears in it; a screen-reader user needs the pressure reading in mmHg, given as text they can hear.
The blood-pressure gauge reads 290 mmHg
